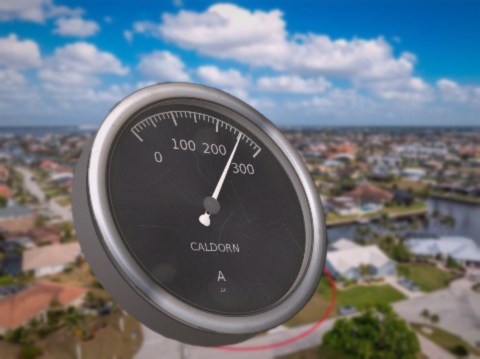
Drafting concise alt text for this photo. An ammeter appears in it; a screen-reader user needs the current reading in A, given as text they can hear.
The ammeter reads 250 A
